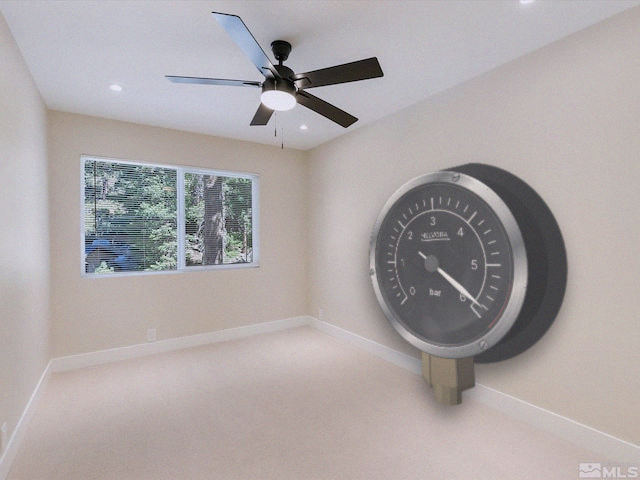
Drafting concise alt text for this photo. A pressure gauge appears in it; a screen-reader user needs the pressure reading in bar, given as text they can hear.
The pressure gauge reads 5.8 bar
